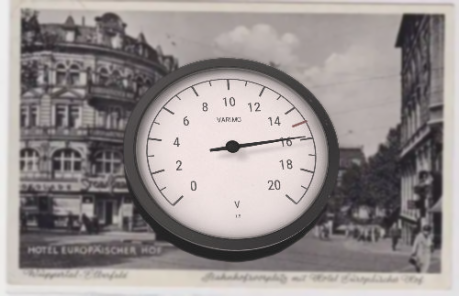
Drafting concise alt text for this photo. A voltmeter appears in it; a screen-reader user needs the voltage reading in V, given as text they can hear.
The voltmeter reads 16 V
